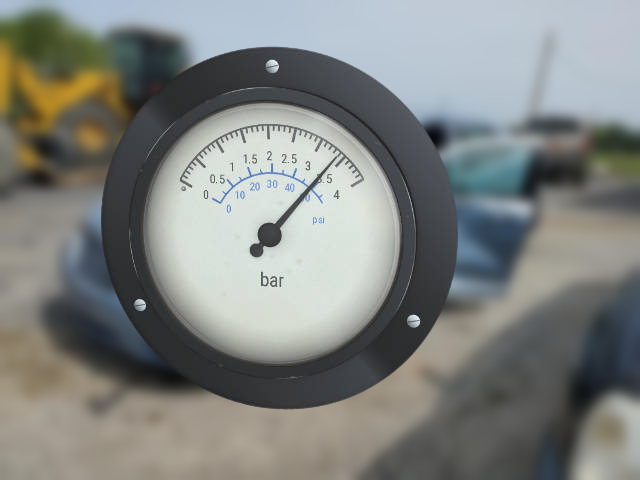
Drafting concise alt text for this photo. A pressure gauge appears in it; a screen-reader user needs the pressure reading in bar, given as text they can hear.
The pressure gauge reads 3.4 bar
